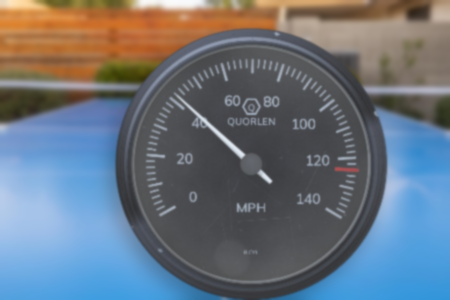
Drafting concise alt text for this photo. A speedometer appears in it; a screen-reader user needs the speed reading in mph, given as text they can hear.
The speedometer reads 42 mph
